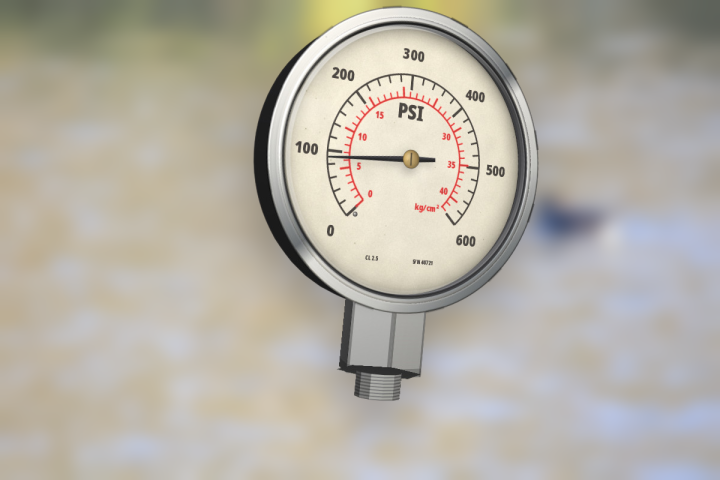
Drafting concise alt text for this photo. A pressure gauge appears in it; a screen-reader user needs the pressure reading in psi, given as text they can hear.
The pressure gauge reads 90 psi
